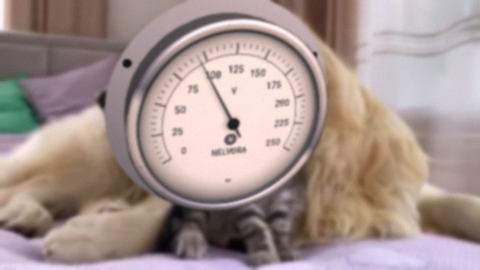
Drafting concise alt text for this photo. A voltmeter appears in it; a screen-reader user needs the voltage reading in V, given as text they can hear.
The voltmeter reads 95 V
